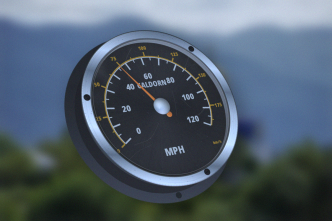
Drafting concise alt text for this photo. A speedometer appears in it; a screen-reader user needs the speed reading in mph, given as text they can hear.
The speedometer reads 45 mph
